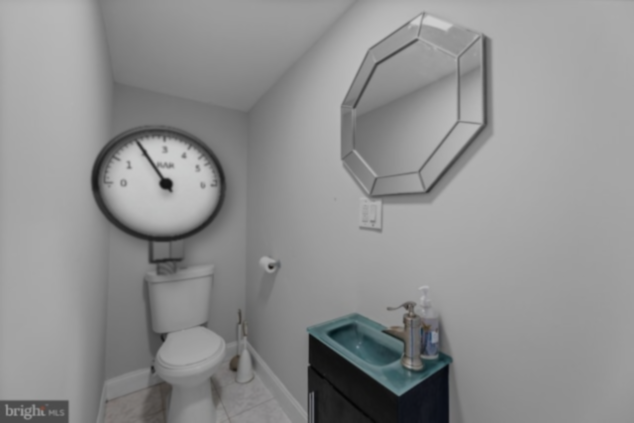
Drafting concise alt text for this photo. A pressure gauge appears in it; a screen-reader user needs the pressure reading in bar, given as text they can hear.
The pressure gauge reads 2 bar
